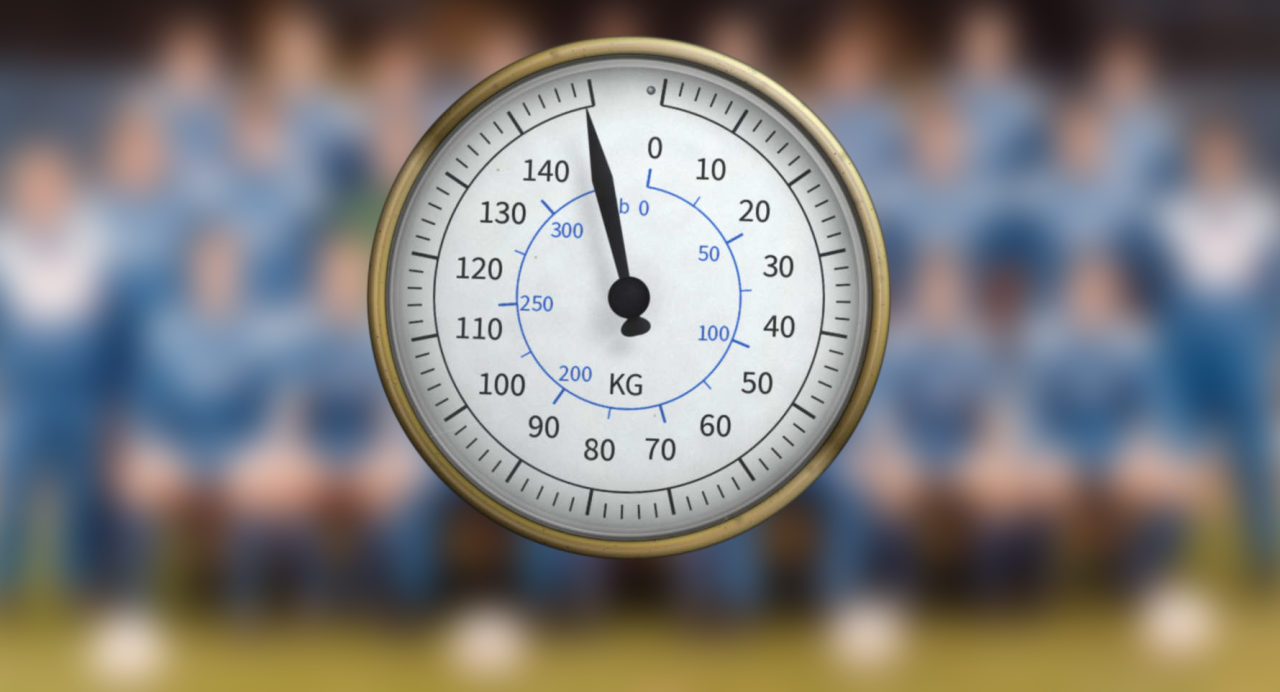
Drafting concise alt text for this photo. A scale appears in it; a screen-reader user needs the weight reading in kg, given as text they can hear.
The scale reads 149 kg
